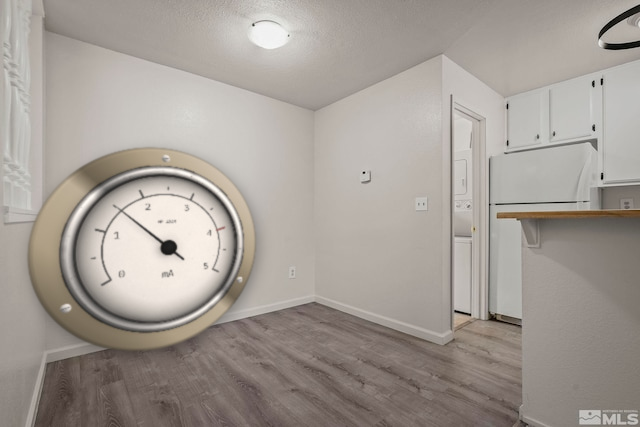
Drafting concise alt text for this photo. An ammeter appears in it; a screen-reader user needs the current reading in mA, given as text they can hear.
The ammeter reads 1.5 mA
